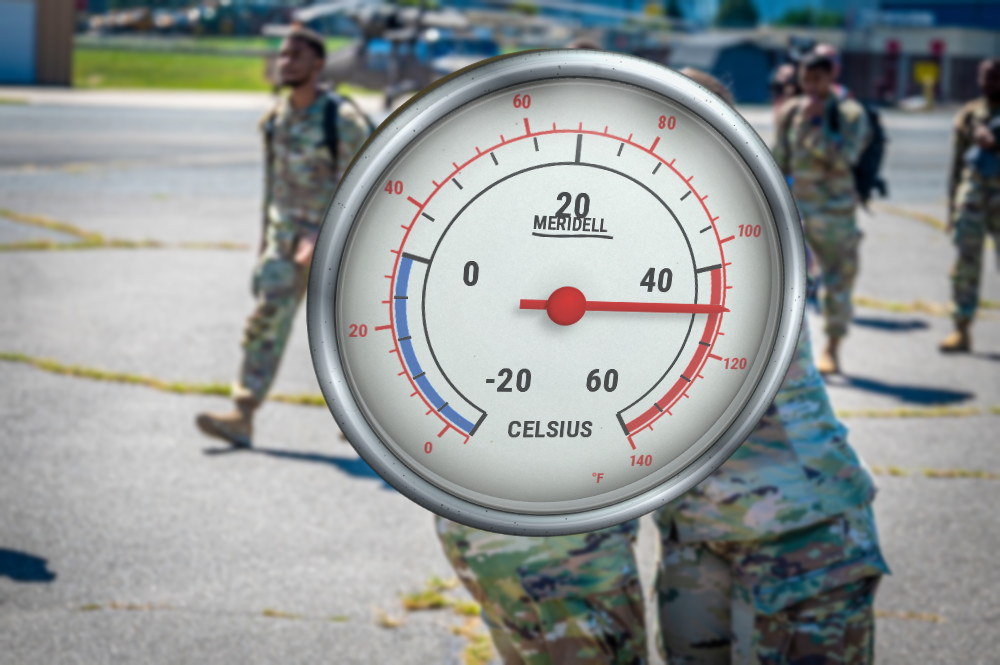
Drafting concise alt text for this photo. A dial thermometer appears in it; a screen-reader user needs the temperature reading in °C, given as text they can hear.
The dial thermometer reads 44 °C
